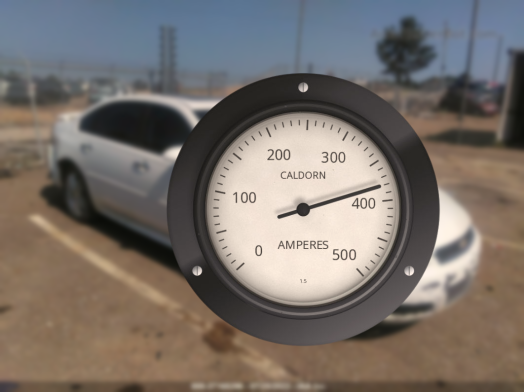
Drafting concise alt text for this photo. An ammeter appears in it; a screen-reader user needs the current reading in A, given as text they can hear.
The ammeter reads 380 A
